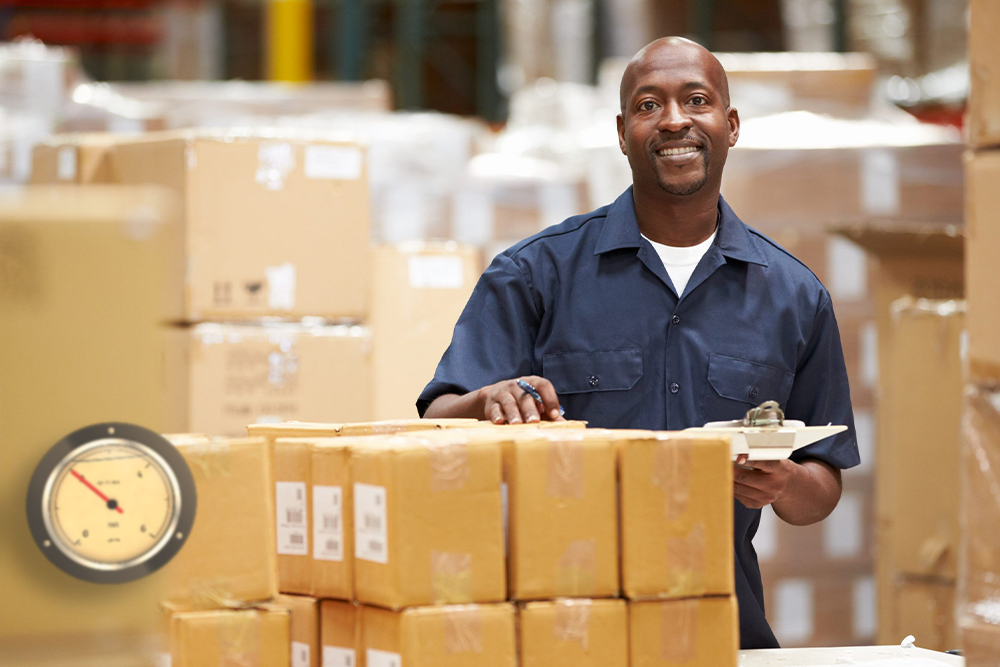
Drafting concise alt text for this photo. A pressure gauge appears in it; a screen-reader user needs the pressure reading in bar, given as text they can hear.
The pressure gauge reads 2 bar
